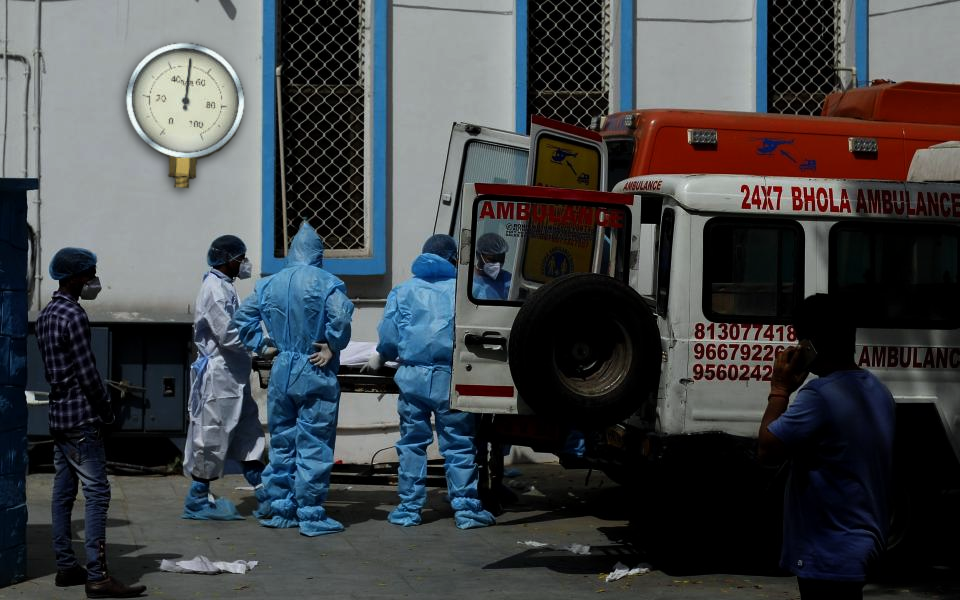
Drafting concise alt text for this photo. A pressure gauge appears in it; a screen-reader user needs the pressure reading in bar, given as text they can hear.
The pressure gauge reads 50 bar
